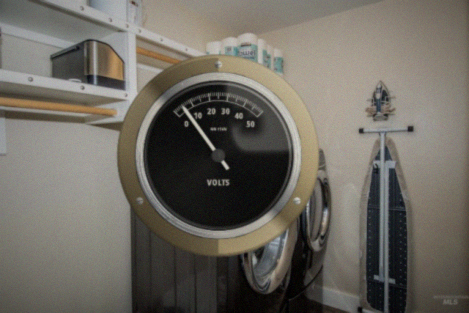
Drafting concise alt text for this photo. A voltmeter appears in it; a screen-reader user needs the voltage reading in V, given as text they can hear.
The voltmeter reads 5 V
